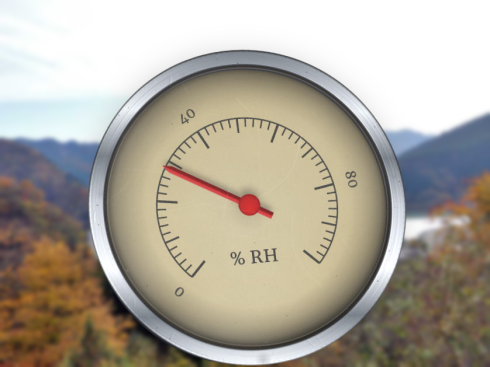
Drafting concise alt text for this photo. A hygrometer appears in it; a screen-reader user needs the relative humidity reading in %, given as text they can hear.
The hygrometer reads 28 %
